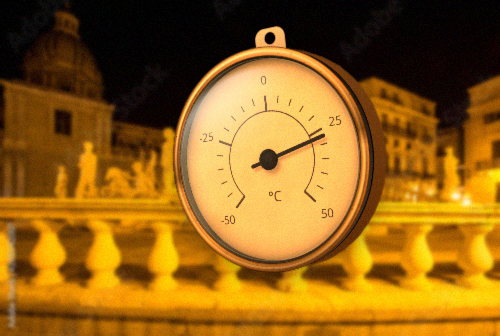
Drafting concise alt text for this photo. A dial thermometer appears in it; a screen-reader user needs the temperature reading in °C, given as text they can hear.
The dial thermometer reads 27.5 °C
